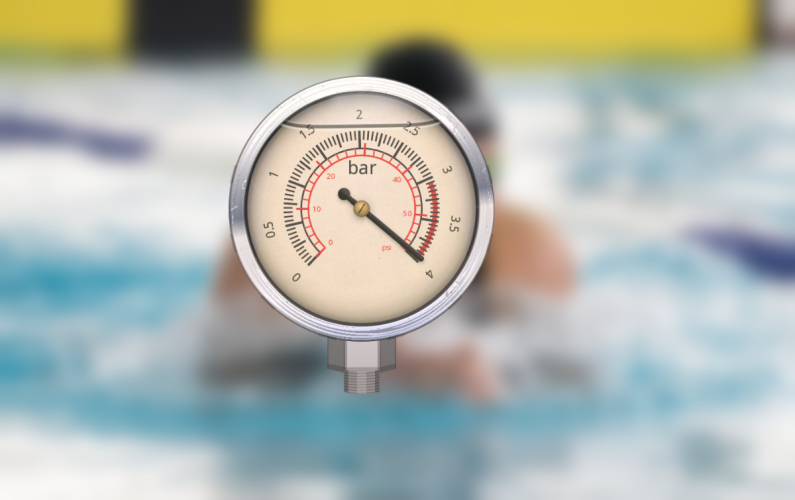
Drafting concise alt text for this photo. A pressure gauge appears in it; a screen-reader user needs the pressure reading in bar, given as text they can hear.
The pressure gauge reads 3.95 bar
